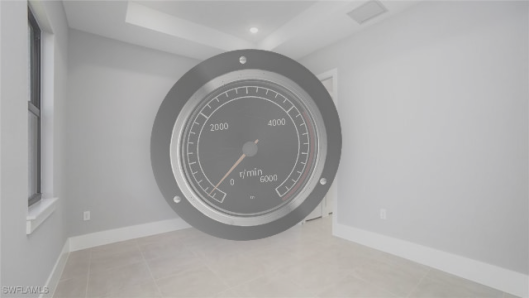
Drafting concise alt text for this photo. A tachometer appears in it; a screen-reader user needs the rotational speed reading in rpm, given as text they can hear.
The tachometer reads 300 rpm
